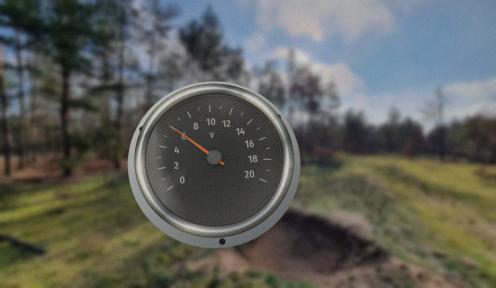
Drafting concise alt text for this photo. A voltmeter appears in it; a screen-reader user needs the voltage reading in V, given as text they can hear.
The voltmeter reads 6 V
